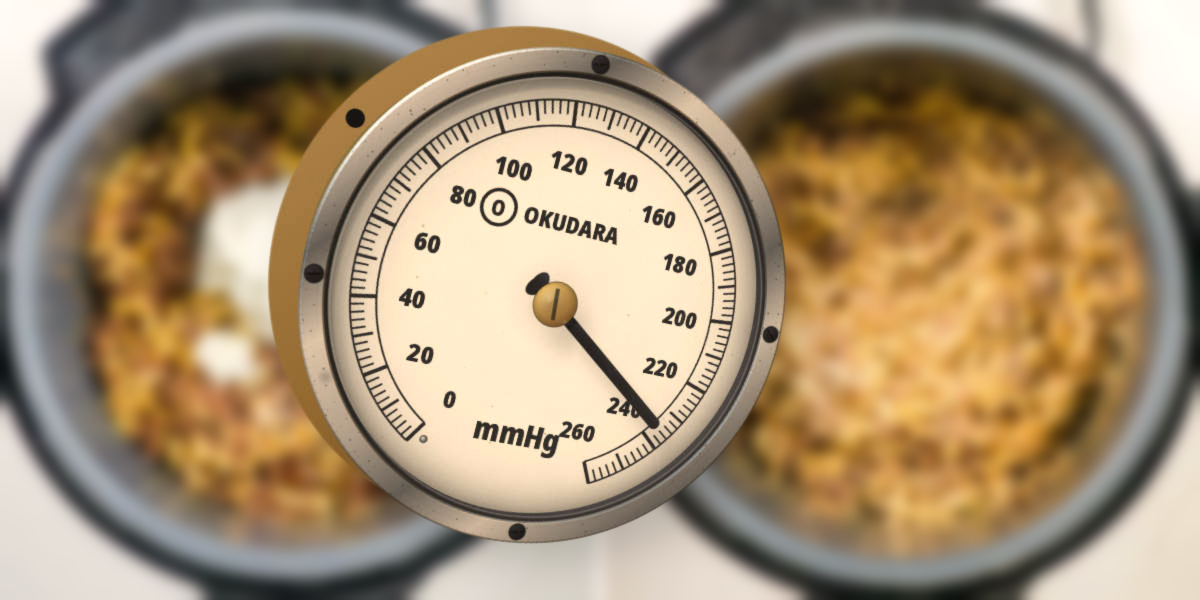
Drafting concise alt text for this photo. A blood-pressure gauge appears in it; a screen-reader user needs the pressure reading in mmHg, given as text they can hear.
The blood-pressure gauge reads 236 mmHg
